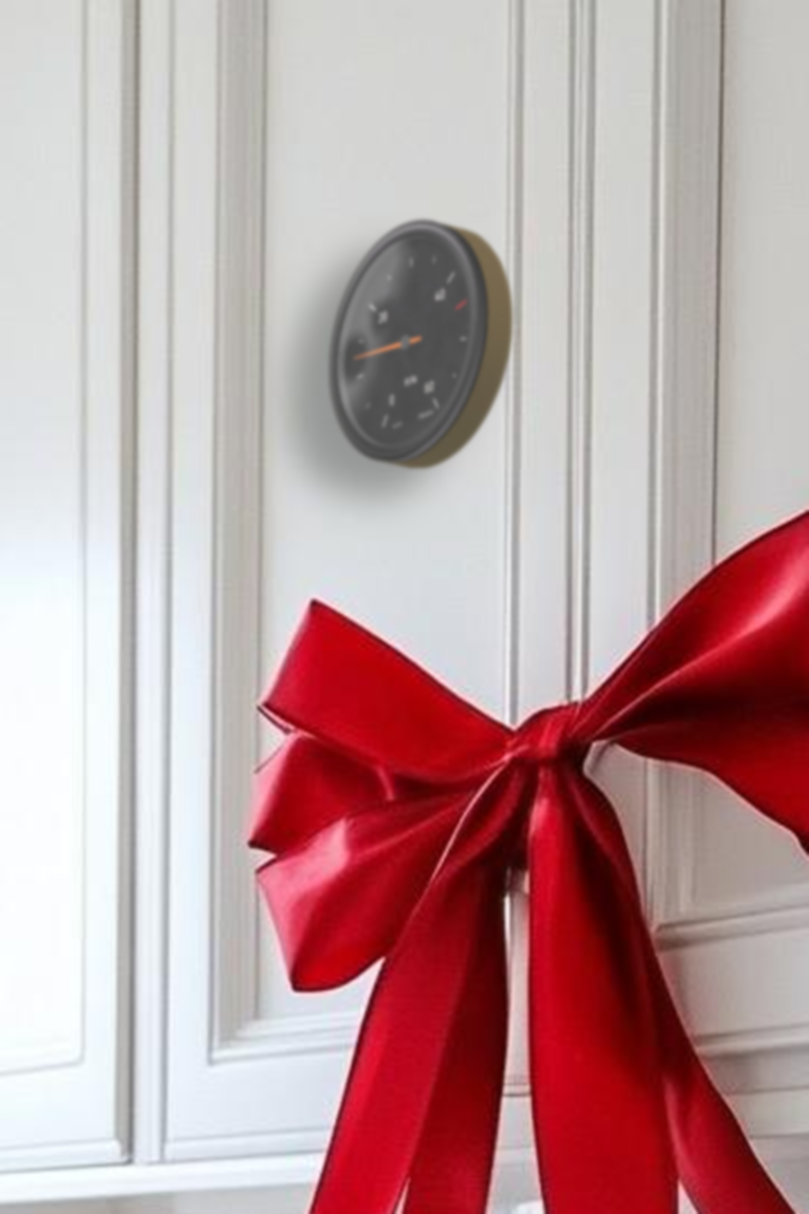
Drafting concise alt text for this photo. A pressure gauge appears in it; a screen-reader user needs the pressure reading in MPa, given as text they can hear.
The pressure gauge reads 12.5 MPa
